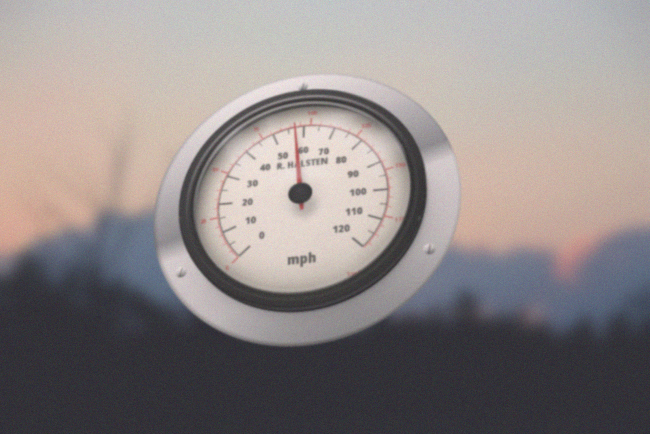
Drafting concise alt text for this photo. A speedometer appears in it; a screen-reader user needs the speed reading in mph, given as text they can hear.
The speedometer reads 57.5 mph
